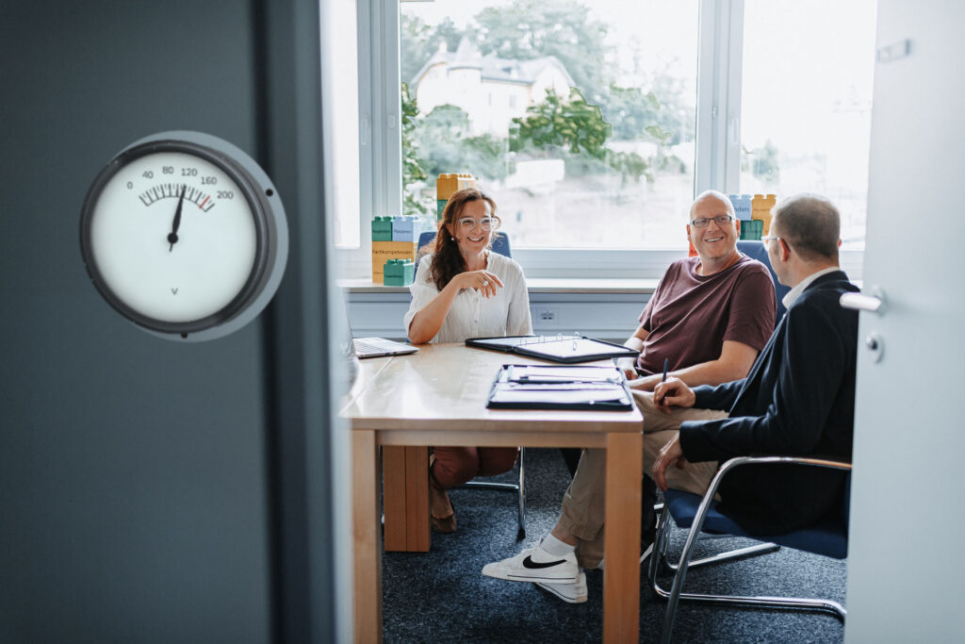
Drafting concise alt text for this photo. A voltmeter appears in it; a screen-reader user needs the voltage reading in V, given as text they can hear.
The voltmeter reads 120 V
